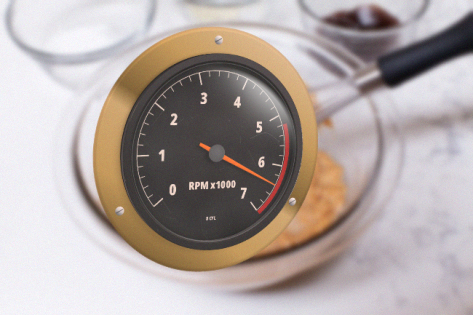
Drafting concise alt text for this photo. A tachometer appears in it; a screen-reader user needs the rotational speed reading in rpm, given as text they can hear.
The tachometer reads 6400 rpm
